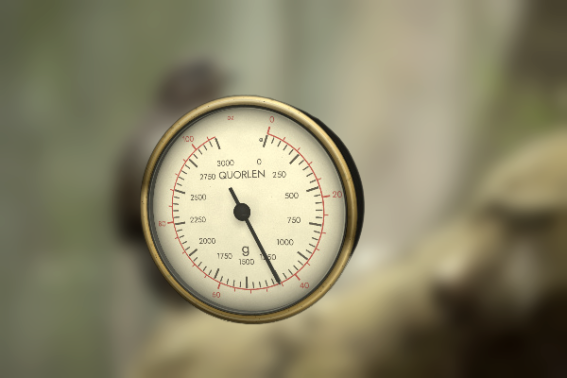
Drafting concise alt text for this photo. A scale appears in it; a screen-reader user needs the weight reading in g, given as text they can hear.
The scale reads 1250 g
